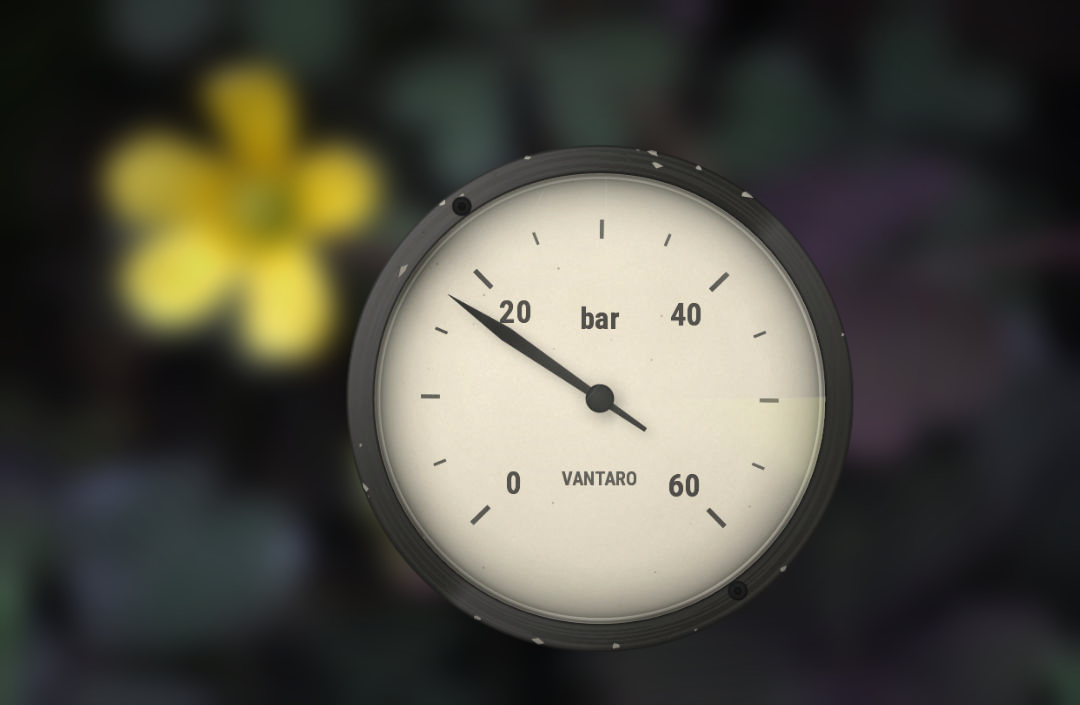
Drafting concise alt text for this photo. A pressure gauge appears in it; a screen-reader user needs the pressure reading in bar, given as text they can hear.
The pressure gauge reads 17.5 bar
